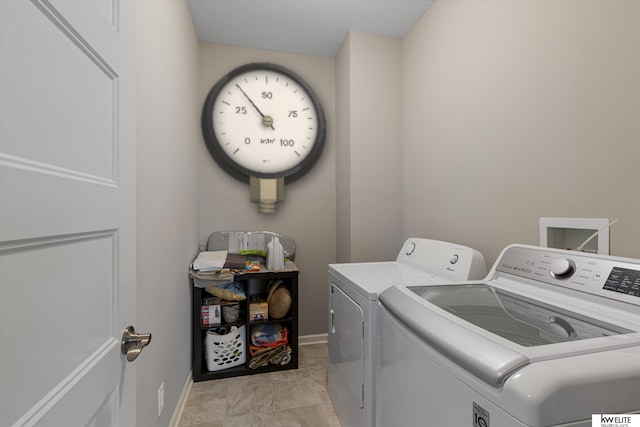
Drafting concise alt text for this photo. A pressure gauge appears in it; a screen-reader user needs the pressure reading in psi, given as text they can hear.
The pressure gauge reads 35 psi
